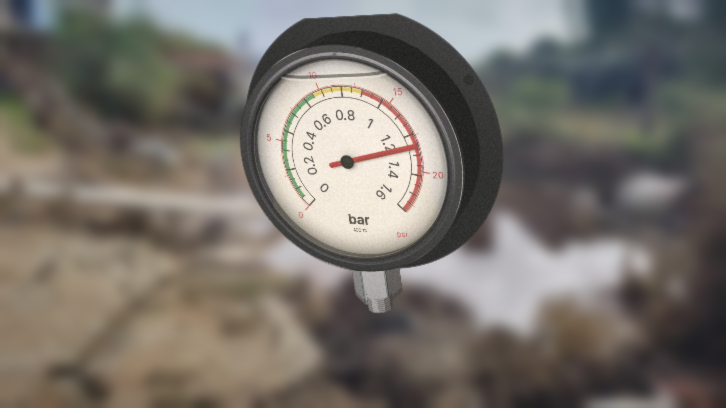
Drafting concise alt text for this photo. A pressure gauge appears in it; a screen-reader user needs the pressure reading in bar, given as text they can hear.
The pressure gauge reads 1.25 bar
